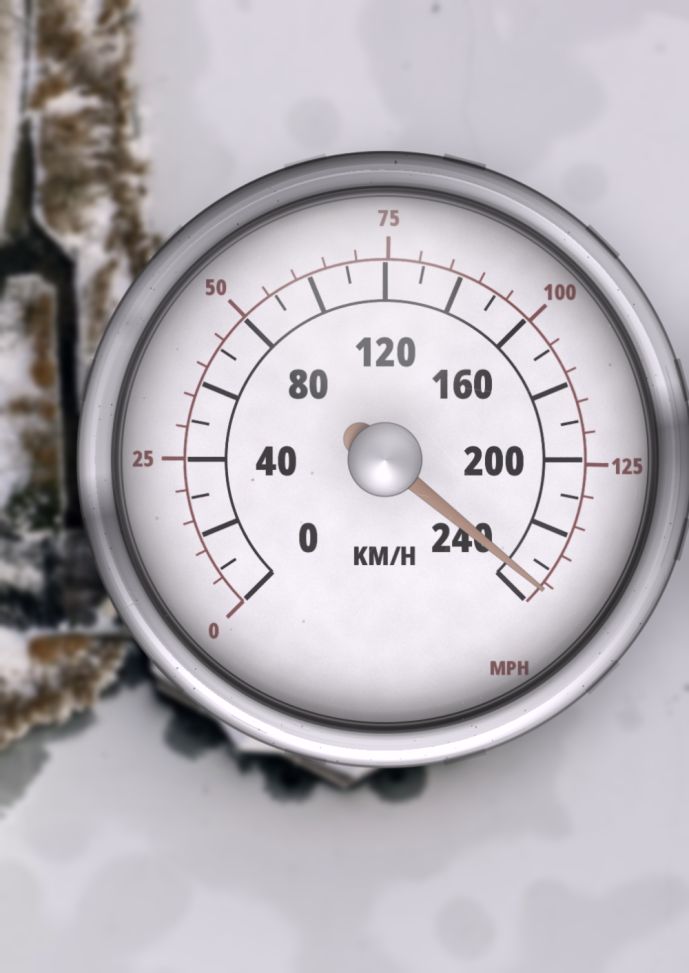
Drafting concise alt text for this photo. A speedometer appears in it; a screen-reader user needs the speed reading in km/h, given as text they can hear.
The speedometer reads 235 km/h
